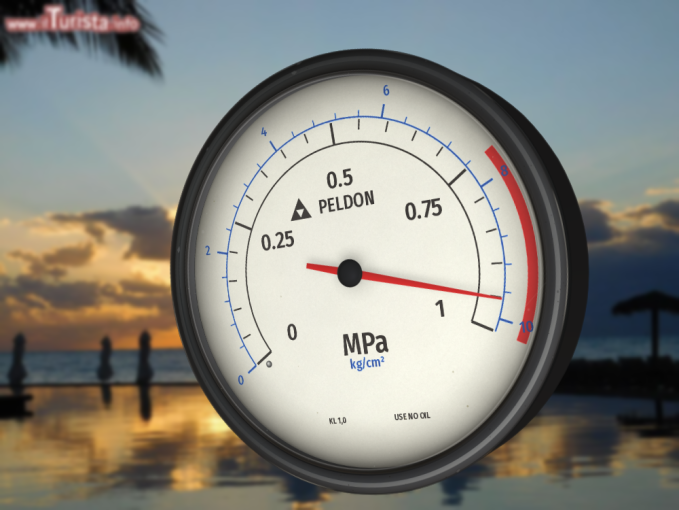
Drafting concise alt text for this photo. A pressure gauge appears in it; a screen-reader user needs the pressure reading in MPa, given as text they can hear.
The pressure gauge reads 0.95 MPa
